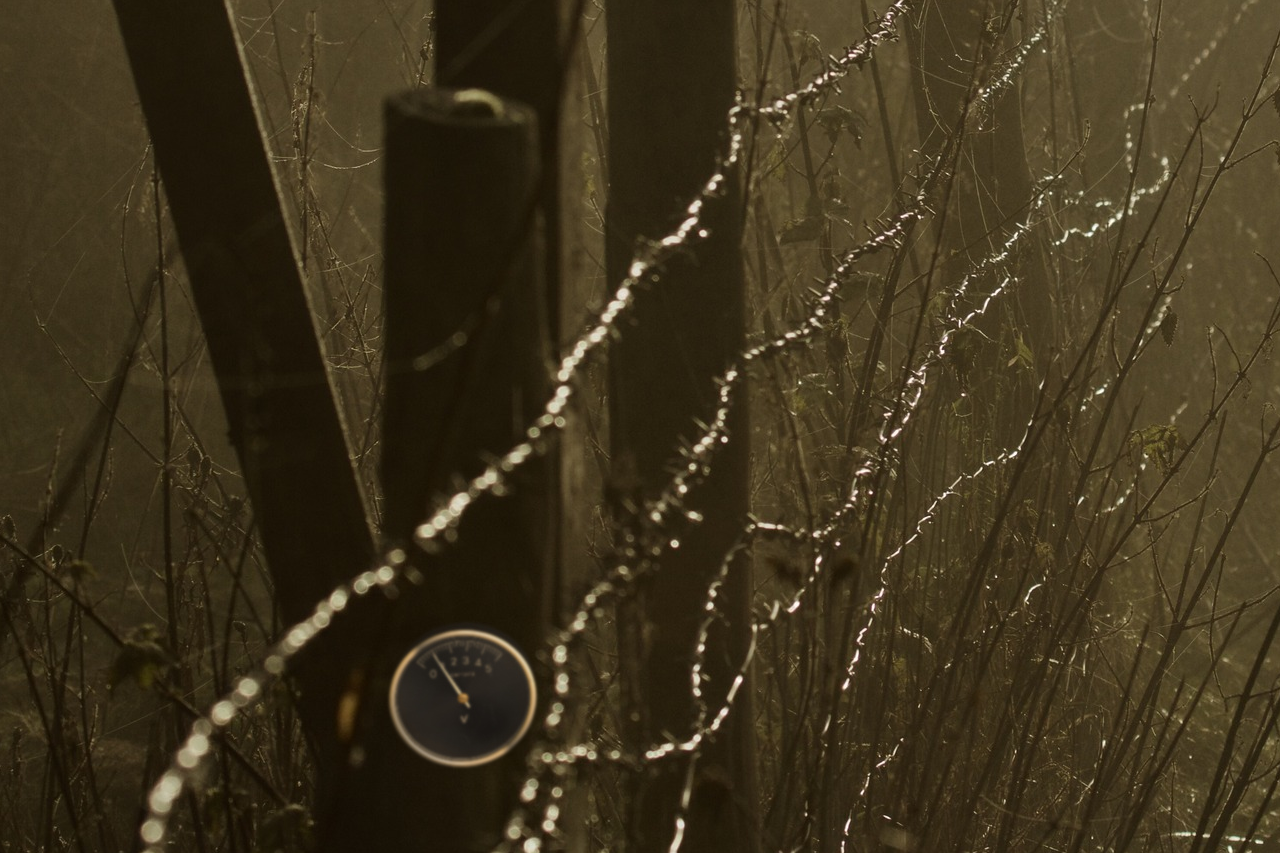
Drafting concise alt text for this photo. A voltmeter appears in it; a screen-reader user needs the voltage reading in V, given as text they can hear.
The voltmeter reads 1 V
